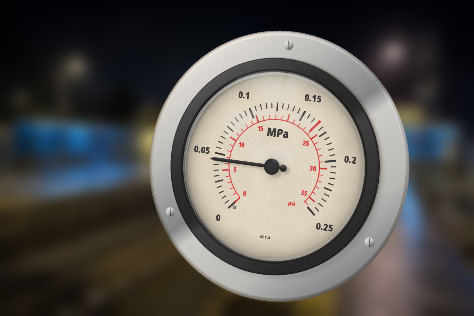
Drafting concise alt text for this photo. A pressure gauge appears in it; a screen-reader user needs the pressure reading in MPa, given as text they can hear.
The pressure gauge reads 0.045 MPa
